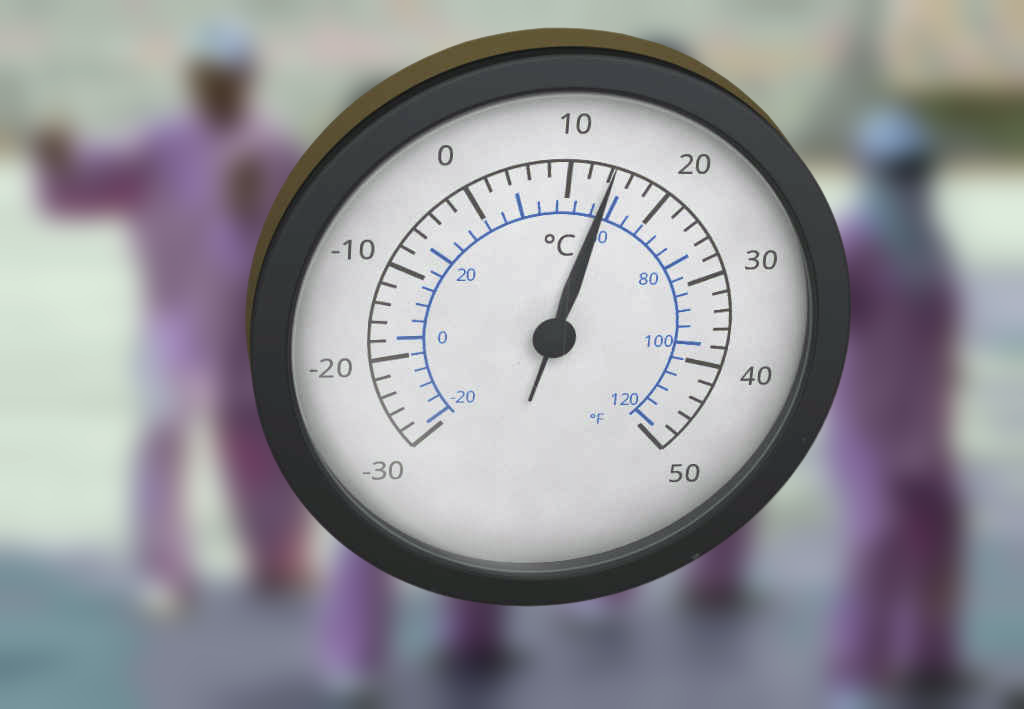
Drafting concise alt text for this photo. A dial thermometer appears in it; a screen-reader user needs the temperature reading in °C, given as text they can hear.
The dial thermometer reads 14 °C
